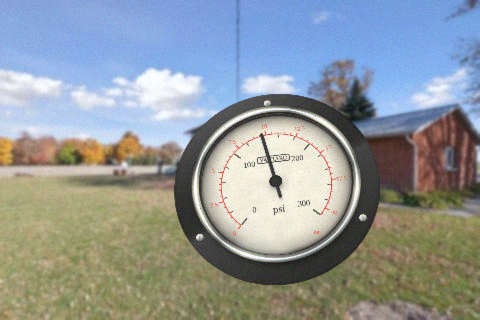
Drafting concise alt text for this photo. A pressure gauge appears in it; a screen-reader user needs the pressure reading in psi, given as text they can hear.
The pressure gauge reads 140 psi
